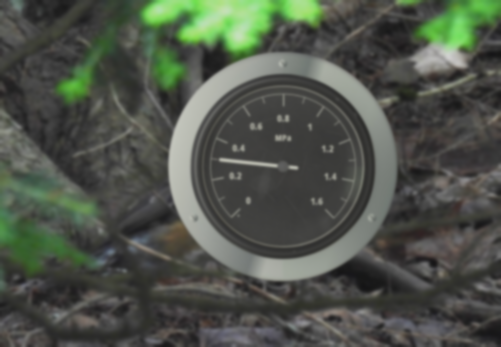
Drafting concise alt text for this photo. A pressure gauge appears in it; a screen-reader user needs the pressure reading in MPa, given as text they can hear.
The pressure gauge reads 0.3 MPa
